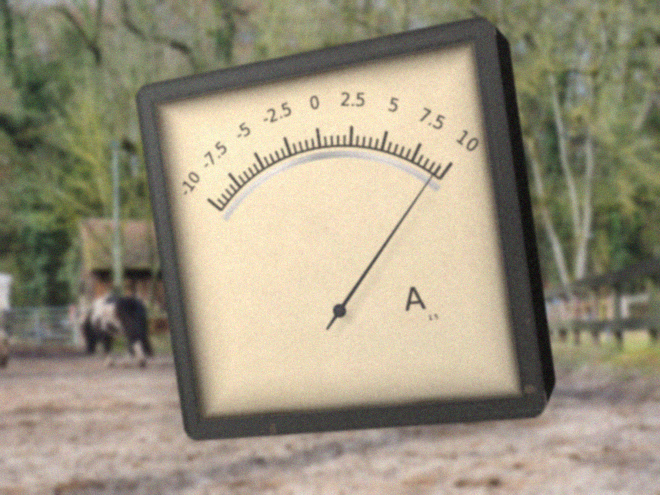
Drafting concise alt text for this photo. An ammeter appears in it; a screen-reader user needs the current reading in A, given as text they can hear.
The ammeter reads 9.5 A
